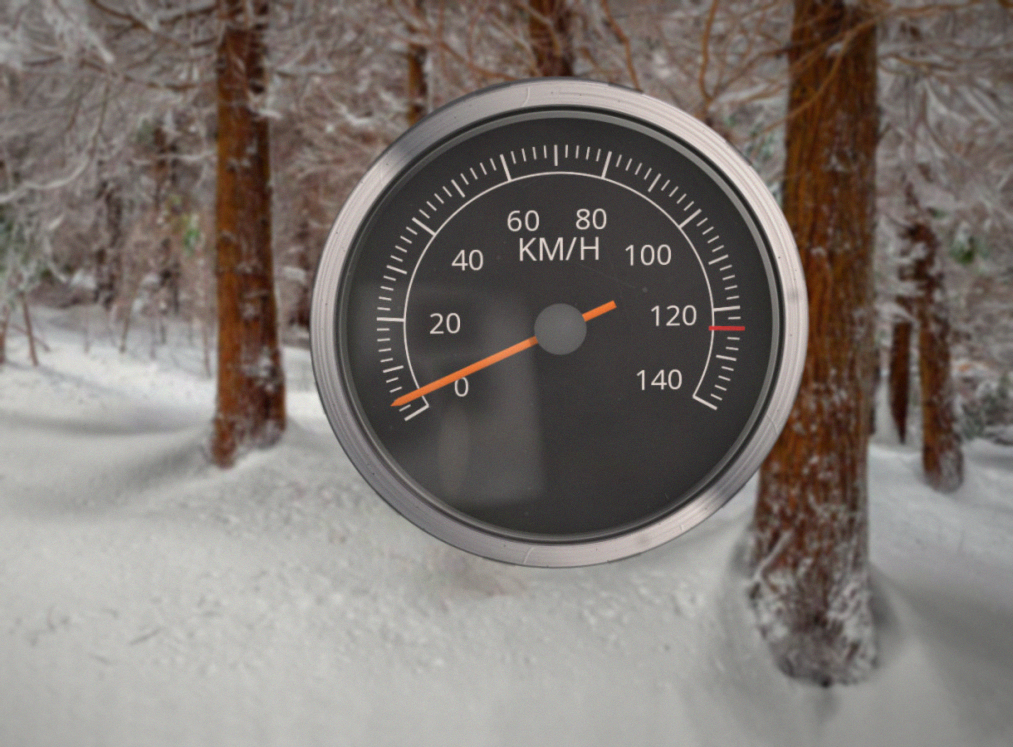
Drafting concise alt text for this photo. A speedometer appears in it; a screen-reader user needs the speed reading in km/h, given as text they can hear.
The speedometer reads 4 km/h
